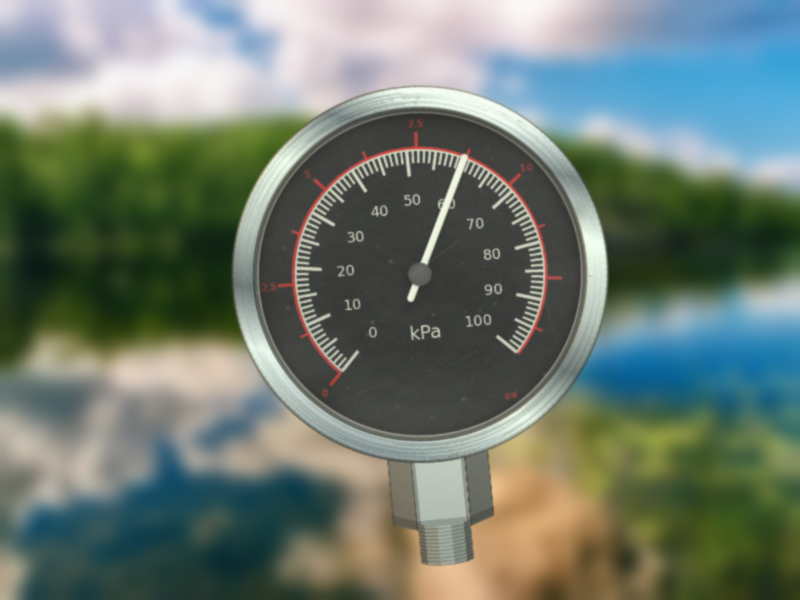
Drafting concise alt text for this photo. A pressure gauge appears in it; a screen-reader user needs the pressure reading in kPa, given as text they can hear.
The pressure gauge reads 60 kPa
